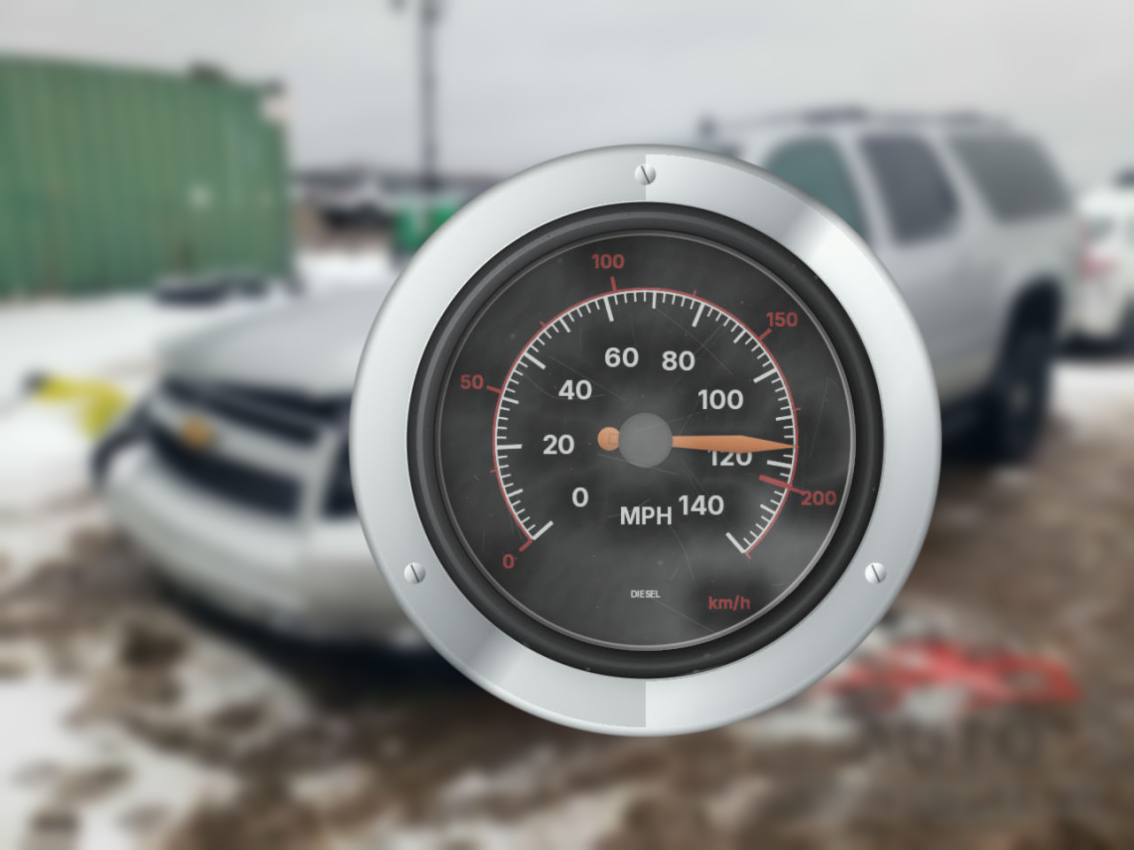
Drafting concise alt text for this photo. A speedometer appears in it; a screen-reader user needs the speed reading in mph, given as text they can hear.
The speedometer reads 116 mph
